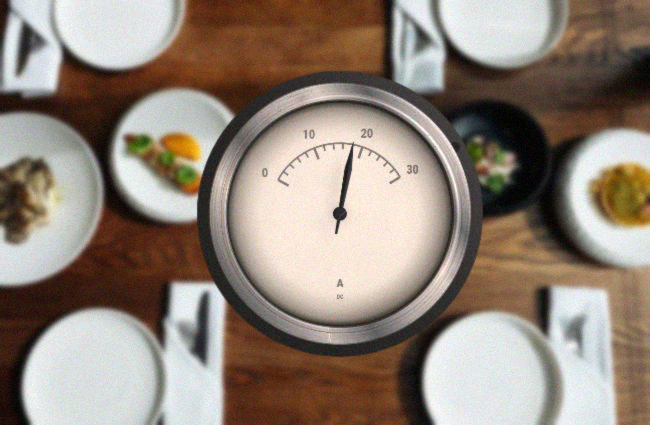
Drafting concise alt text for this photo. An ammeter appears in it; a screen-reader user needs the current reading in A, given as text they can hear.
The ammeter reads 18 A
